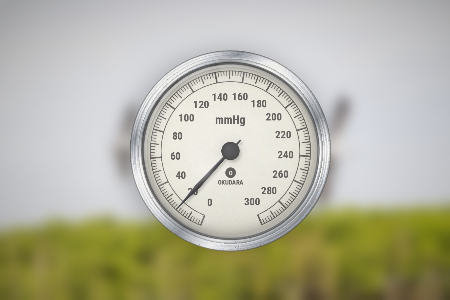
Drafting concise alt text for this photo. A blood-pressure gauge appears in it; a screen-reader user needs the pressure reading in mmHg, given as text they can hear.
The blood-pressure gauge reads 20 mmHg
